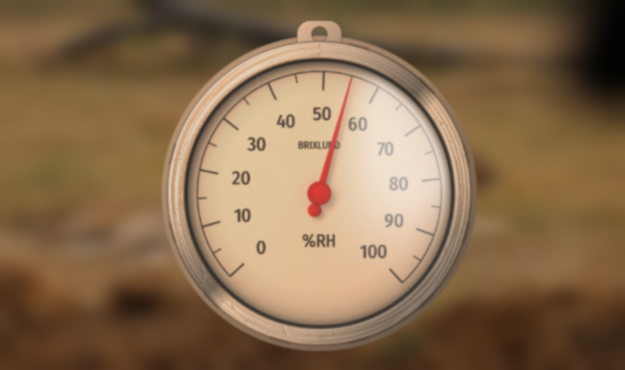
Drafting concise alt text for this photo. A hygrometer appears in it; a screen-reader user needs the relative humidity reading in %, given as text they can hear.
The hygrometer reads 55 %
